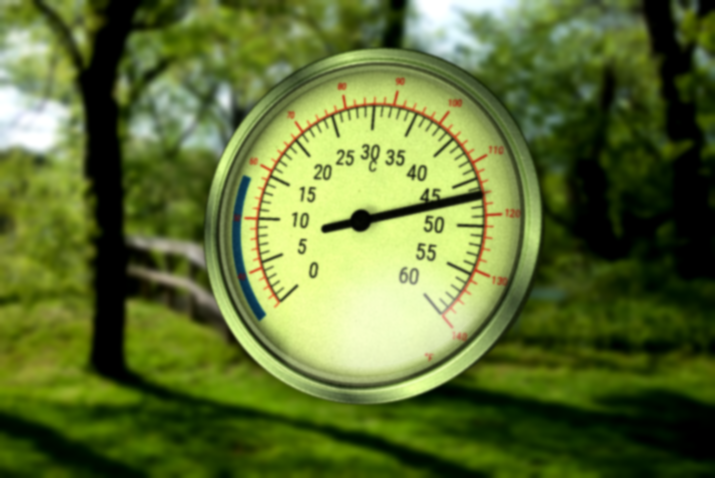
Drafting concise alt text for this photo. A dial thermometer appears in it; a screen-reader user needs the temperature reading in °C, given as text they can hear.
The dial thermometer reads 47 °C
